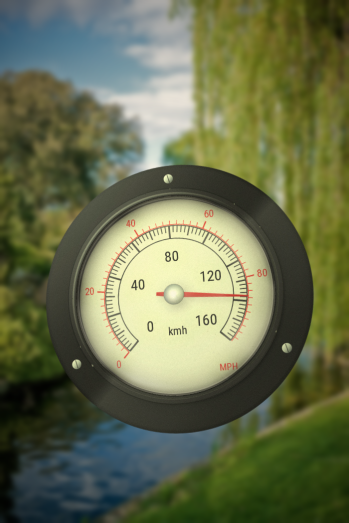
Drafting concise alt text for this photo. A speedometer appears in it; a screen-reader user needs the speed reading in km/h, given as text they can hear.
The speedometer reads 138 km/h
